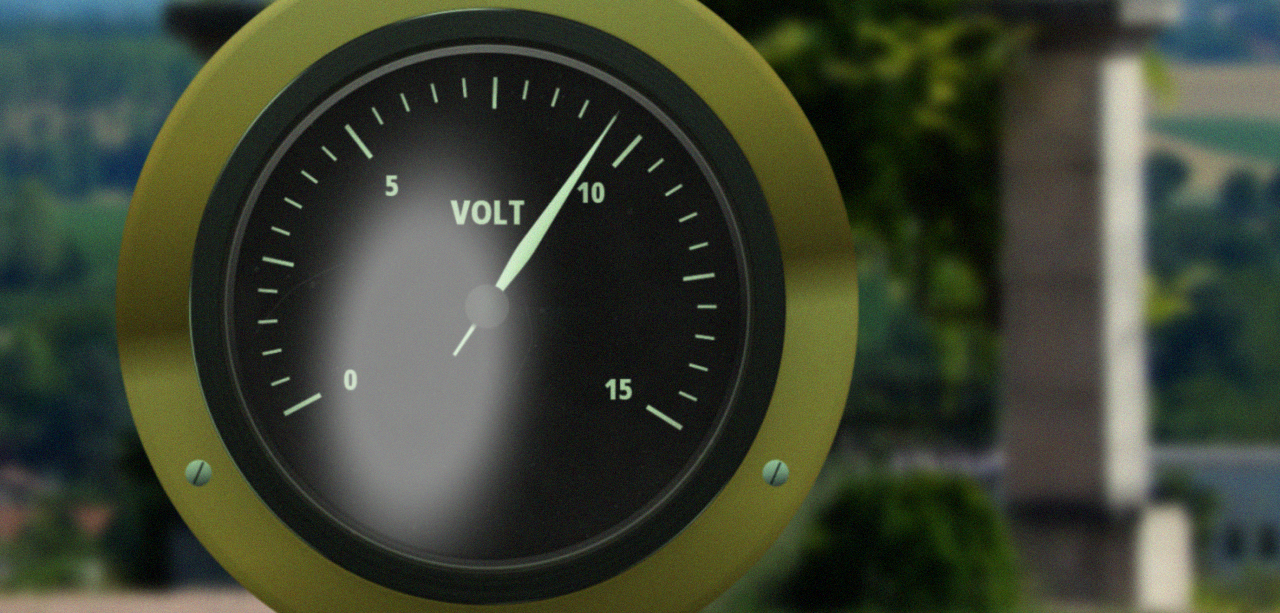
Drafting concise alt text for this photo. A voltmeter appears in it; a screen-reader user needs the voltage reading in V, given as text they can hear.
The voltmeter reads 9.5 V
